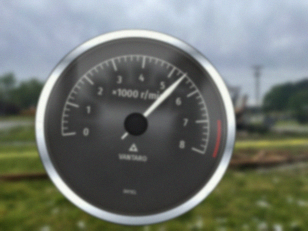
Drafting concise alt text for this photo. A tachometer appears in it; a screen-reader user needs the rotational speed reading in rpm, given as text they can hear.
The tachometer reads 5400 rpm
